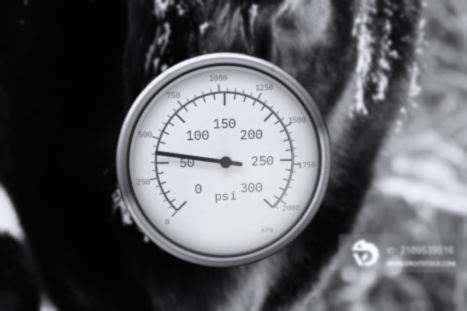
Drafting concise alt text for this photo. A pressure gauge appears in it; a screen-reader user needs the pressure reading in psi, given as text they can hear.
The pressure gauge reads 60 psi
